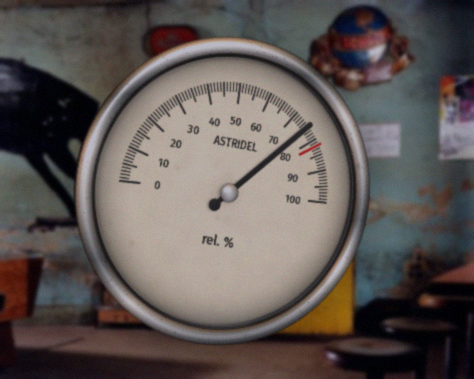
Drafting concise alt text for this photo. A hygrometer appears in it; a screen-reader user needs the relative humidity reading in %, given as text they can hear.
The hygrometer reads 75 %
